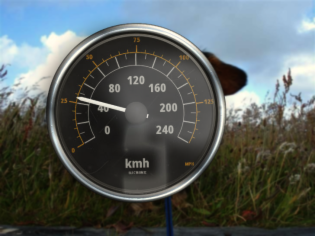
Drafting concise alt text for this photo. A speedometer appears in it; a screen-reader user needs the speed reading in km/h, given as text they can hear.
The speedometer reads 45 km/h
